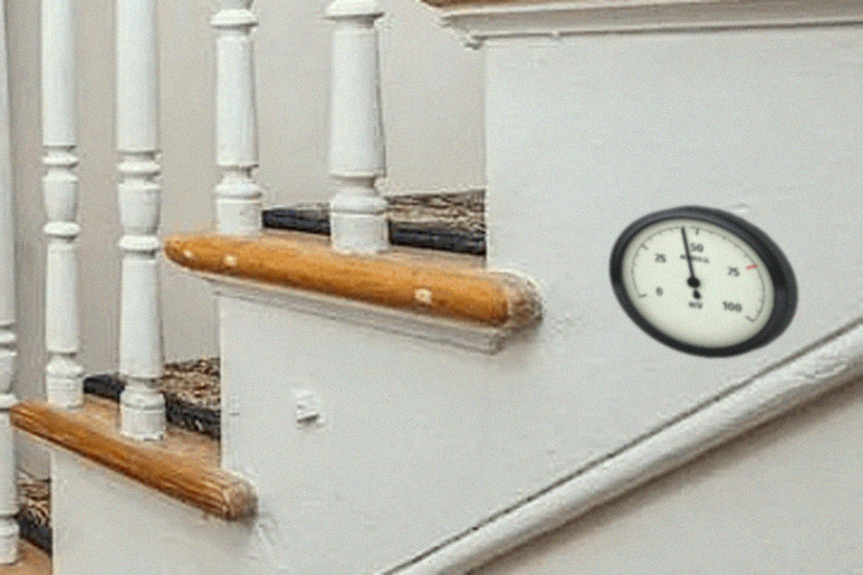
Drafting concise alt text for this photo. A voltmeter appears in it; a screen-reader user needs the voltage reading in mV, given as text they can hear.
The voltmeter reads 45 mV
